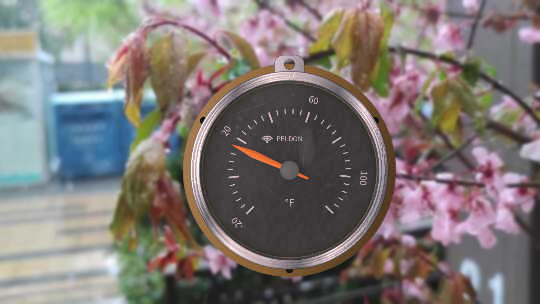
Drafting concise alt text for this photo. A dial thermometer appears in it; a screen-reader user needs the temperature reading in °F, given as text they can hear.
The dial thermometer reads 16 °F
